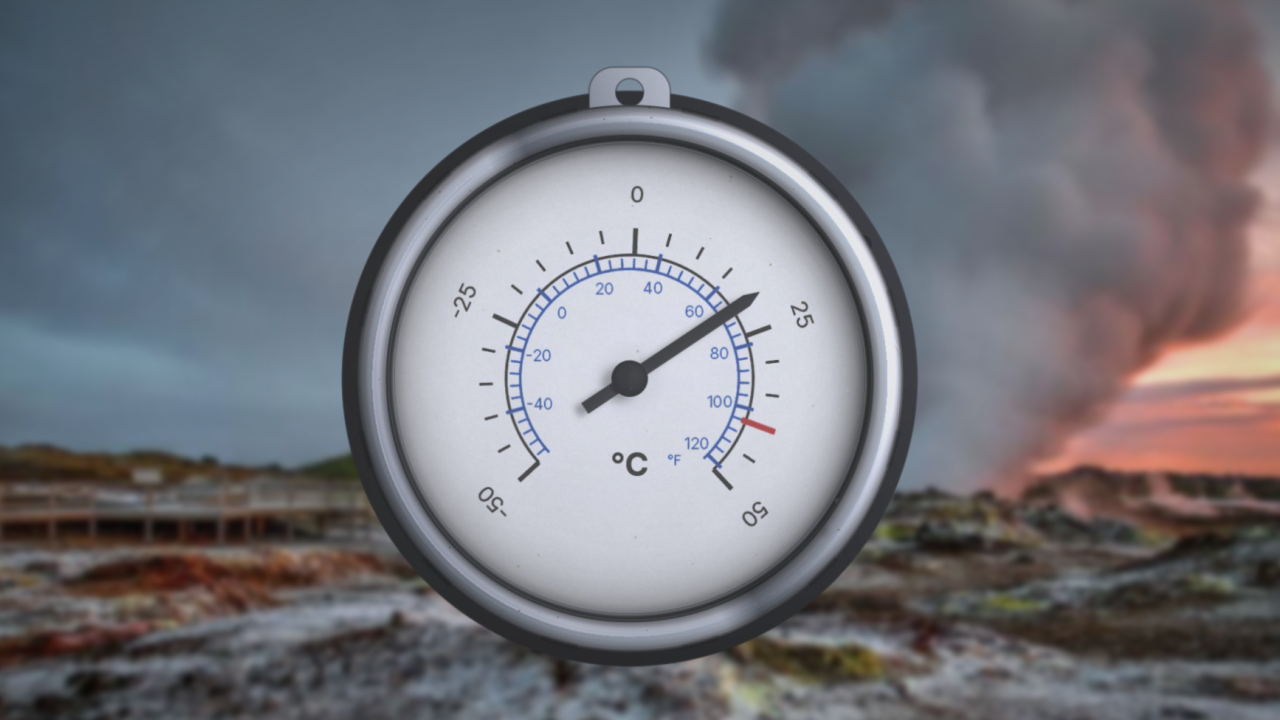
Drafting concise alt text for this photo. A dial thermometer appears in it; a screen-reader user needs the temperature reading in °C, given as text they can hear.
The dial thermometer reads 20 °C
